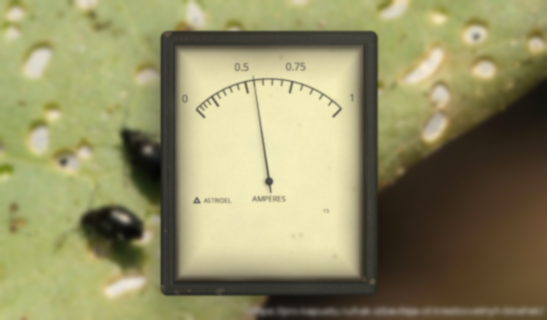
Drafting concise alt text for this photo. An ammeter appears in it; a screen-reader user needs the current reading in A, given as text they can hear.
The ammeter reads 0.55 A
